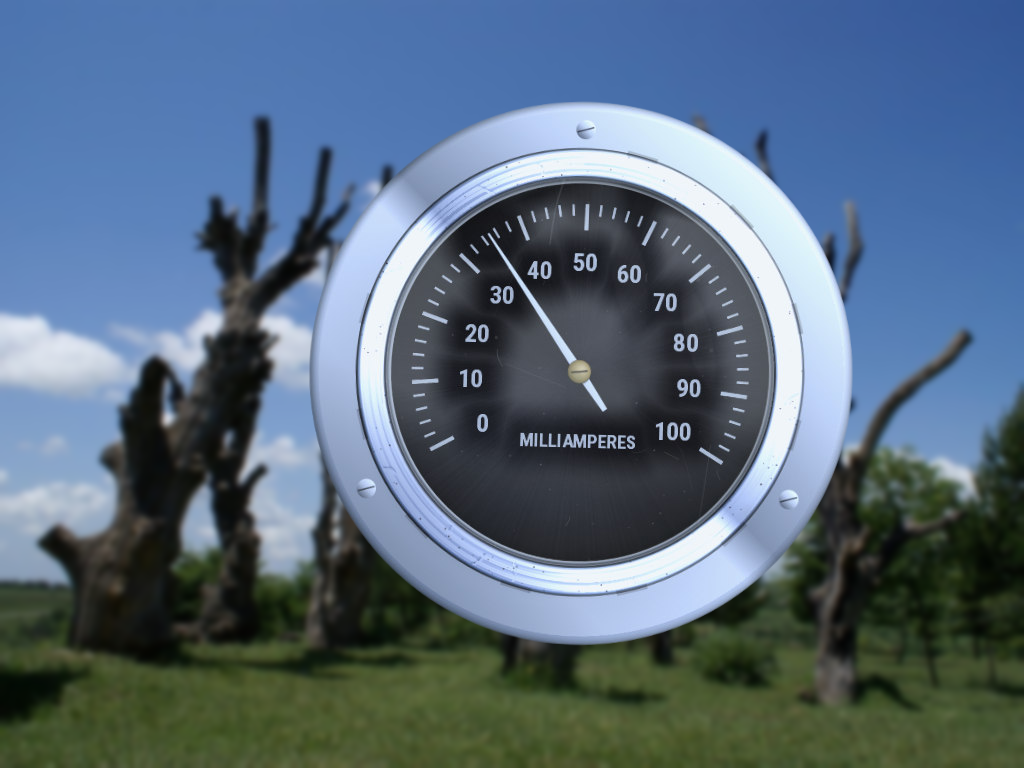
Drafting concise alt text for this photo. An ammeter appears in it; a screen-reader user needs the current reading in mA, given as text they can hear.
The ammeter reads 35 mA
